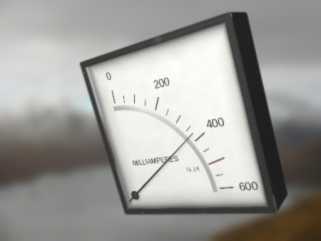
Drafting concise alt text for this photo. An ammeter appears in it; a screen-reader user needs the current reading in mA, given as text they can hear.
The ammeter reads 375 mA
